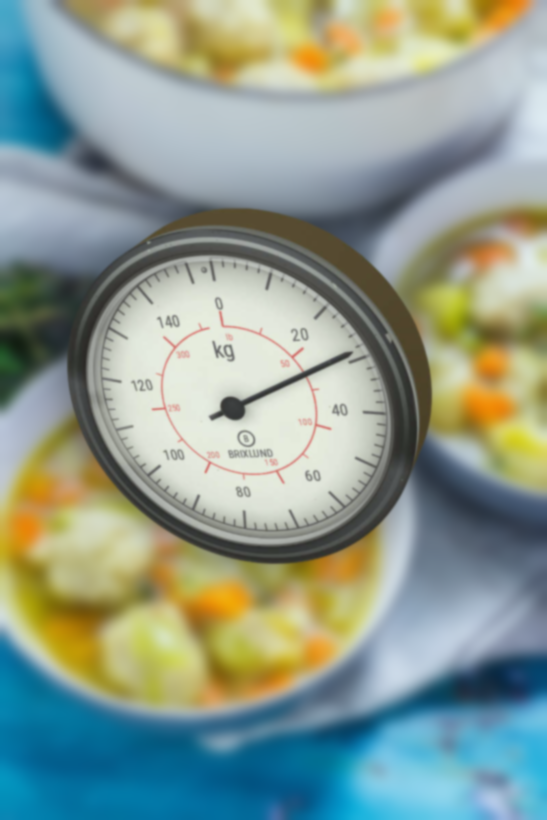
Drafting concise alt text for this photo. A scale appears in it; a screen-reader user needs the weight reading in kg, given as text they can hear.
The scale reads 28 kg
